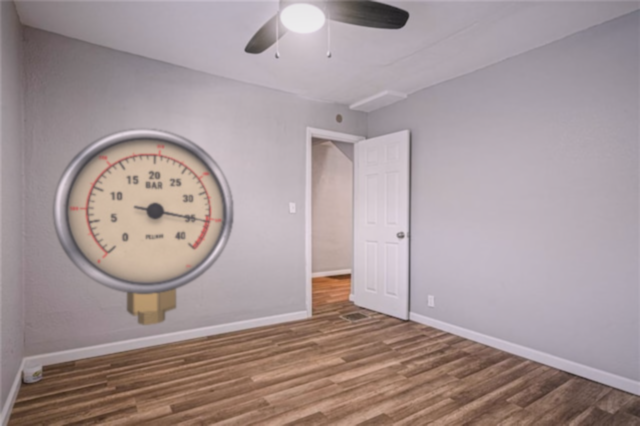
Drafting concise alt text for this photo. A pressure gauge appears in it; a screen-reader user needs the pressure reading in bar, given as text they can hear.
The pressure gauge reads 35 bar
